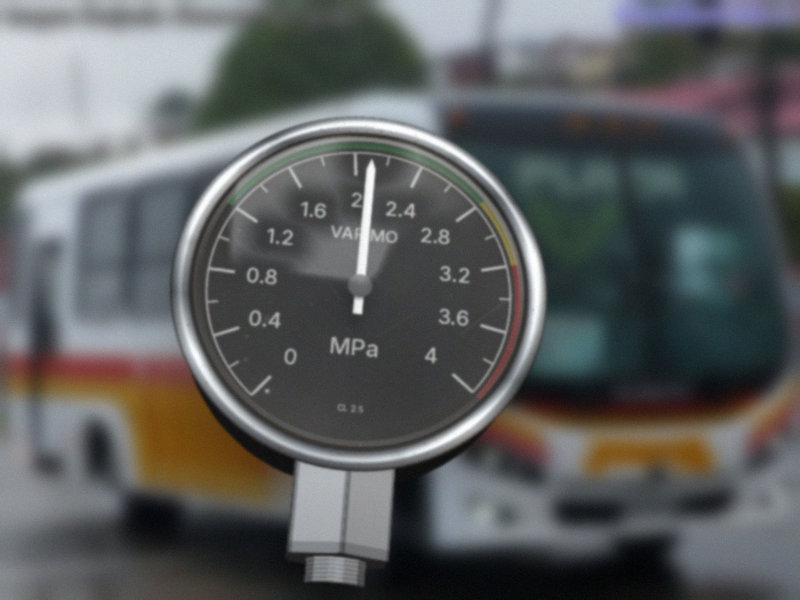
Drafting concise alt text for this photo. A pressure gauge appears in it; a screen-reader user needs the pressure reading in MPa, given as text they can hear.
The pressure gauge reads 2.1 MPa
